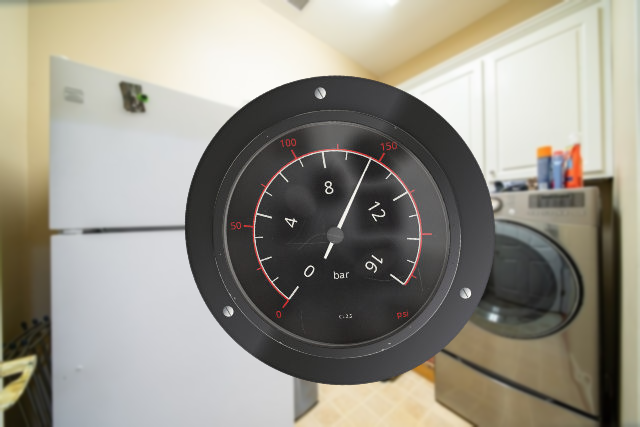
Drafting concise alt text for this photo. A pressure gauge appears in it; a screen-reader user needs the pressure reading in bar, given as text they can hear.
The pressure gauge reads 10 bar
